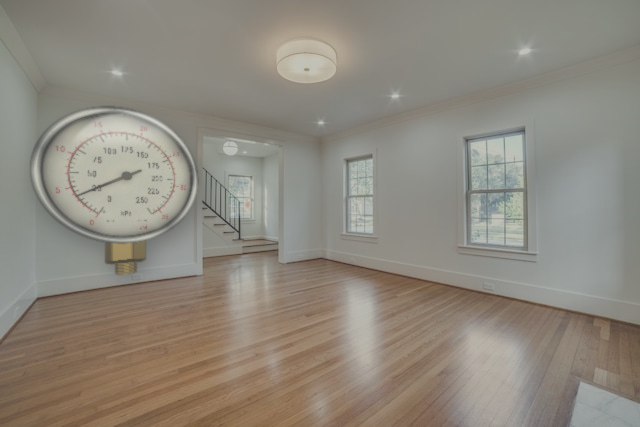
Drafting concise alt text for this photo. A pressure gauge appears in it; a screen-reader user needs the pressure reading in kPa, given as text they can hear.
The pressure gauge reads 25 kPa
